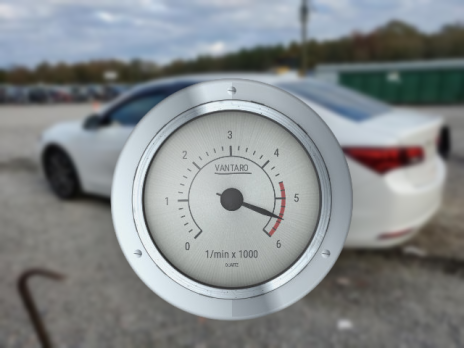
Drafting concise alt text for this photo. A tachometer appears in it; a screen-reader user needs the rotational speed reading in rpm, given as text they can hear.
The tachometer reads 5500 rpm
